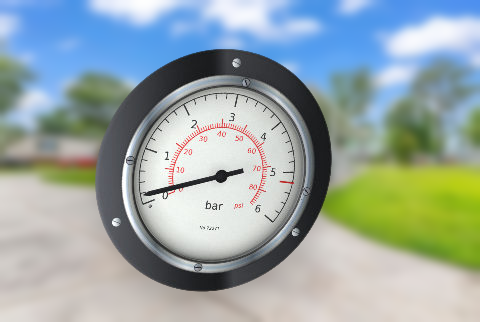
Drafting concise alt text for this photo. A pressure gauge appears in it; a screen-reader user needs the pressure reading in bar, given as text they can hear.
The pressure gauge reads 0.2 bar
